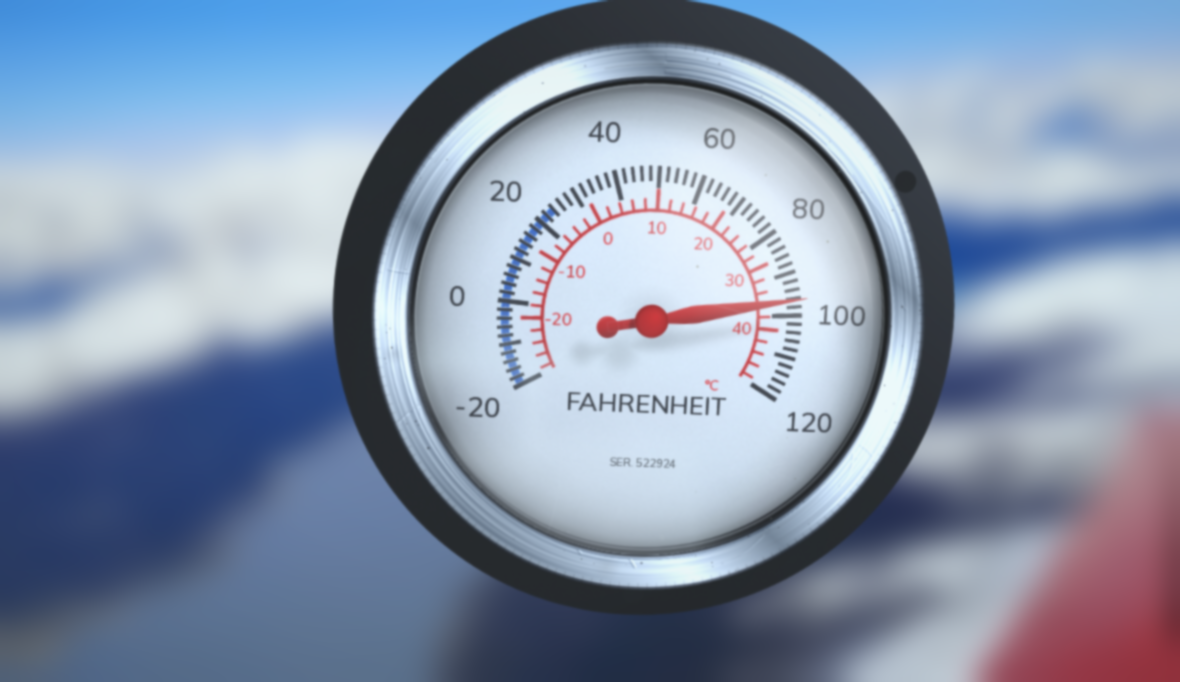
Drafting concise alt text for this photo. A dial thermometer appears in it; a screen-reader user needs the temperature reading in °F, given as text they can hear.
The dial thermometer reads 96 °F
